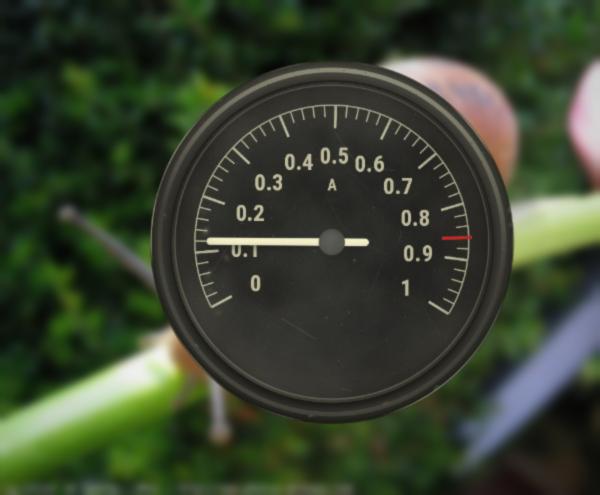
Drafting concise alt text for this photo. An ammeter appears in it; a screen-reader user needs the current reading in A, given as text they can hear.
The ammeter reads 0.12 A
